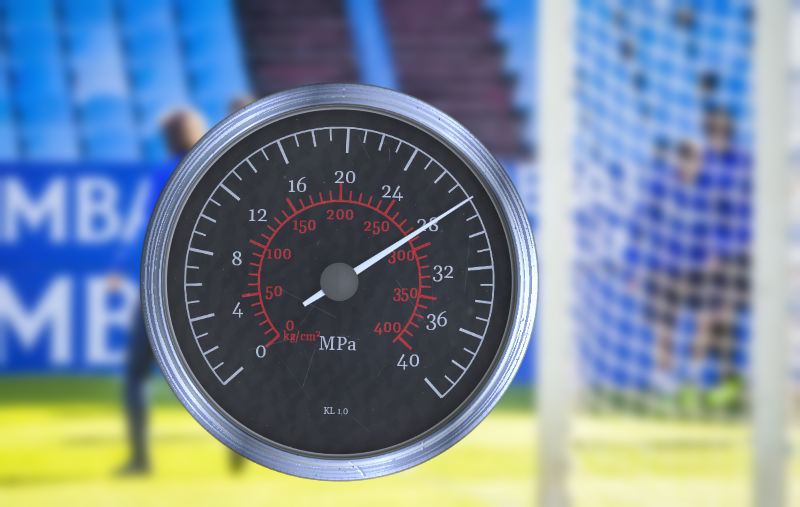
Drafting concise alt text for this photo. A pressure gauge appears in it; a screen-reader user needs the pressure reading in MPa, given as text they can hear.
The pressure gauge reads 28 MPa
